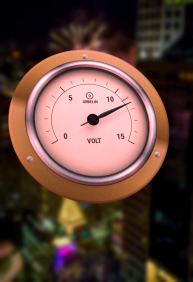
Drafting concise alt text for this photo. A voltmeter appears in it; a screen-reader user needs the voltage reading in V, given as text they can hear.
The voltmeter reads 11.5 V
